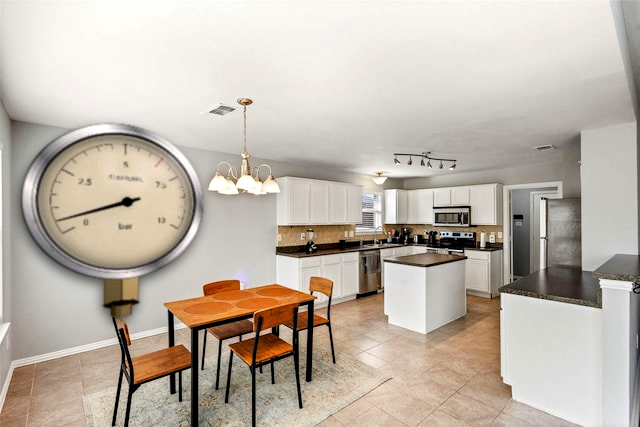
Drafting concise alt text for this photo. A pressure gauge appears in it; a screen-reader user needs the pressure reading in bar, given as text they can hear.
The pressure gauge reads 0.5 bar
